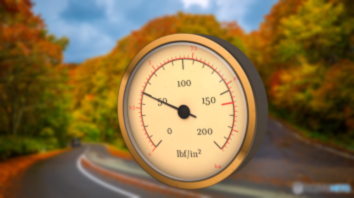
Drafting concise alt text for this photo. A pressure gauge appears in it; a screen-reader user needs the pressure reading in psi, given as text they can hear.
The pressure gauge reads 50 psi
